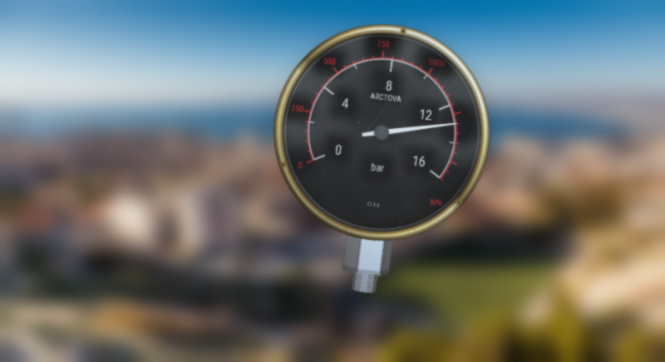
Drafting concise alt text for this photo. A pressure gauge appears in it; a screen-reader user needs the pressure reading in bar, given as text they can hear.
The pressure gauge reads 13 bar
